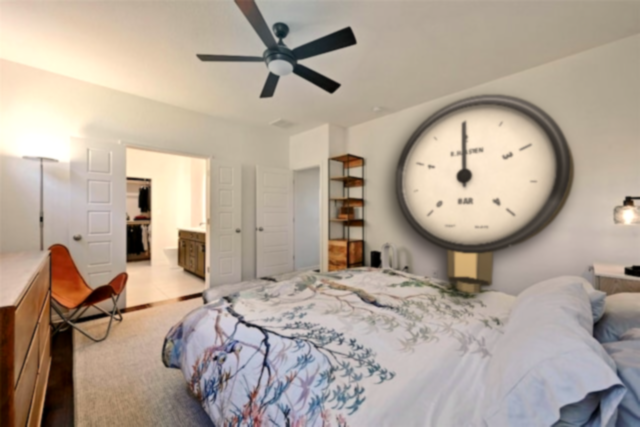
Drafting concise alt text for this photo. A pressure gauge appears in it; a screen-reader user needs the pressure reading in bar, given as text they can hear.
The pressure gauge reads 2 bar
